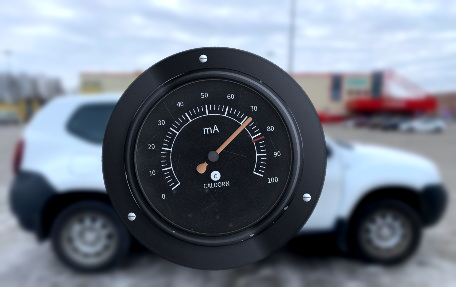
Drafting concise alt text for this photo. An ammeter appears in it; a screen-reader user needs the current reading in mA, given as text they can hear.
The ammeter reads 72 mA
